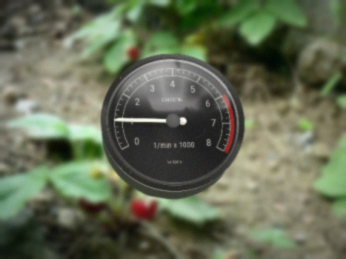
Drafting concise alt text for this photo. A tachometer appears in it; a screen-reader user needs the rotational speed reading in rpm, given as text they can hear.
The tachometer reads 1000 rpm
